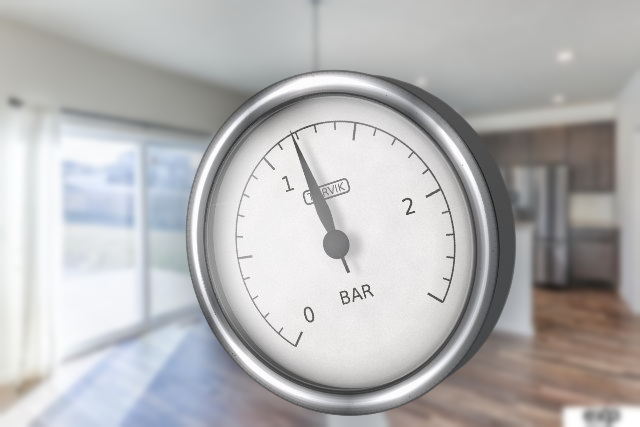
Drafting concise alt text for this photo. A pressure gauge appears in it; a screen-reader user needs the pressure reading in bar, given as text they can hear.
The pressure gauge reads 1.2 bar
